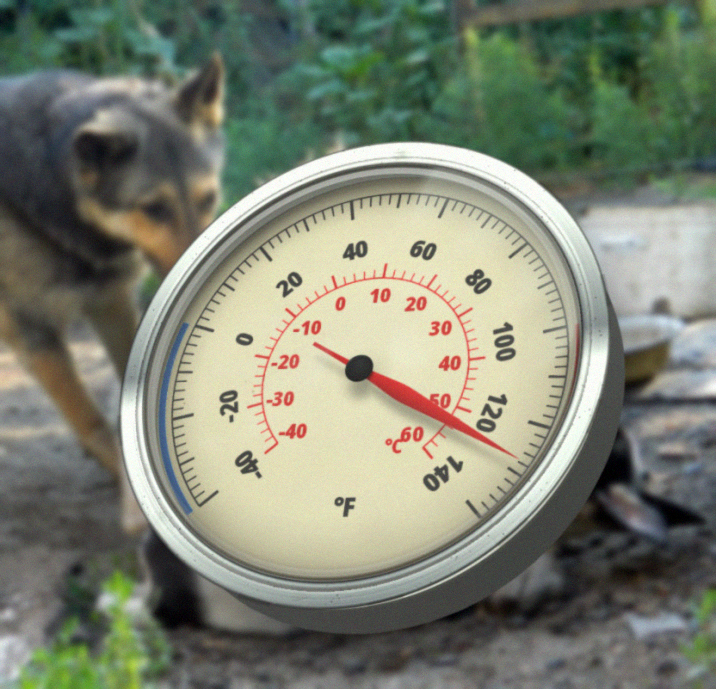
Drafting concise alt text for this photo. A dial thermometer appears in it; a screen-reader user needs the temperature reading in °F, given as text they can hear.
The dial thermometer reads 128 °F
